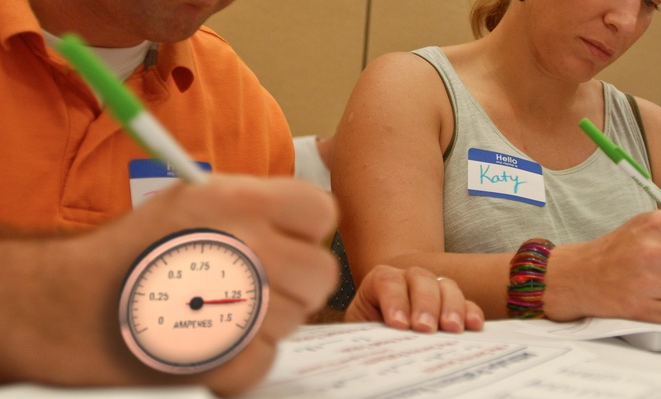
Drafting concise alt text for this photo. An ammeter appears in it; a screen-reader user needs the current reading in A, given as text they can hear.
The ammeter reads 1.3 A
